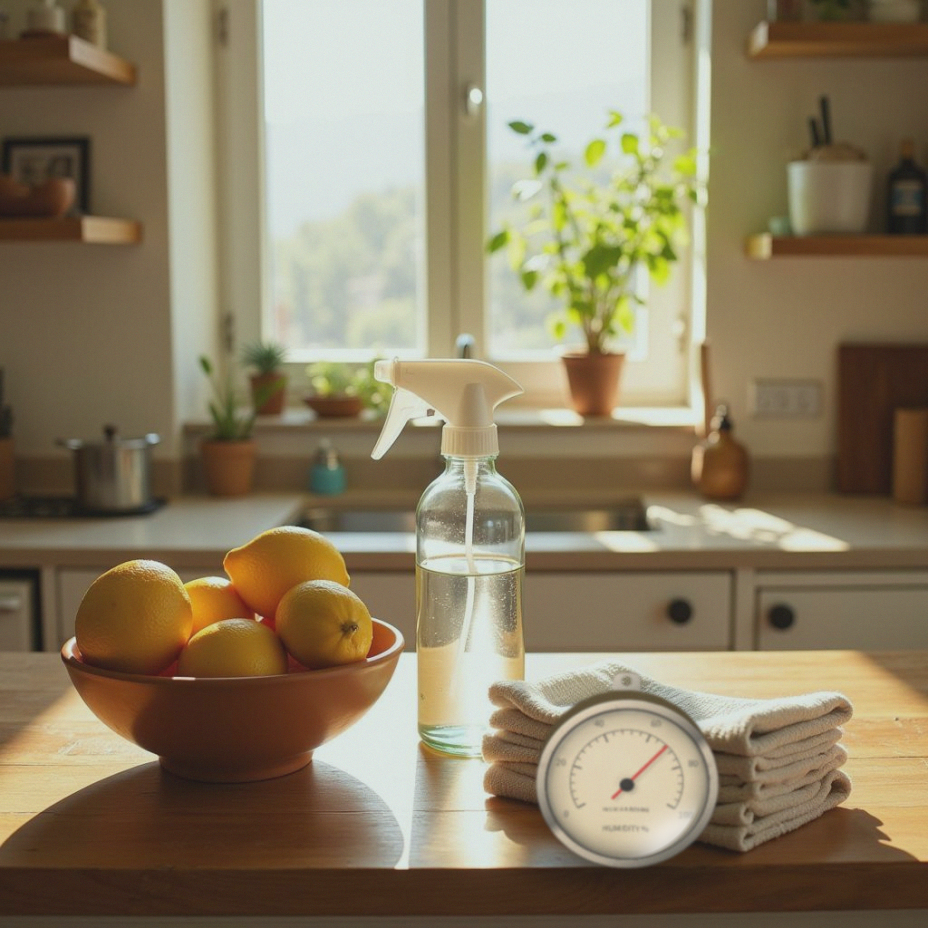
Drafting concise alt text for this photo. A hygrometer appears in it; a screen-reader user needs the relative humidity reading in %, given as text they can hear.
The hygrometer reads 68 %
